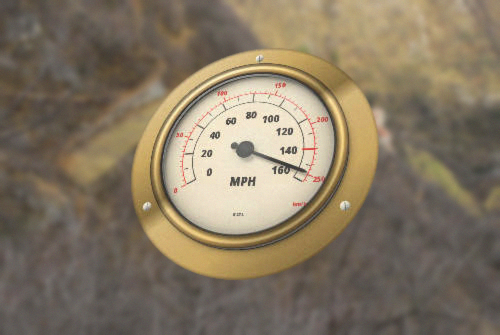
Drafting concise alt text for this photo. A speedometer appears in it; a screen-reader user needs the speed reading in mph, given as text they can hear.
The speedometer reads 155 mph
